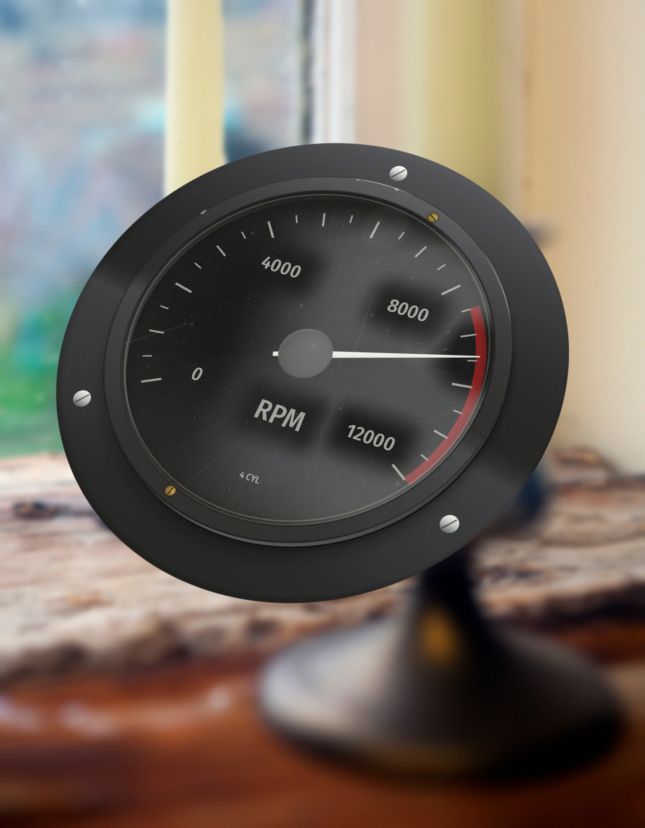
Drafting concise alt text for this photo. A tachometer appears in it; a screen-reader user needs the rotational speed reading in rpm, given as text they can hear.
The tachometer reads 9500 rpm
